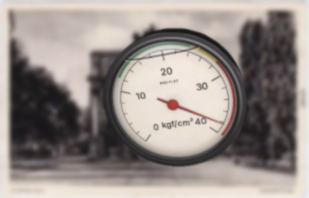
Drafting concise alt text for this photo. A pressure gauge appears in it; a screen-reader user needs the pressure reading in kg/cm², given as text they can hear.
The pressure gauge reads 38 kg/cm²
